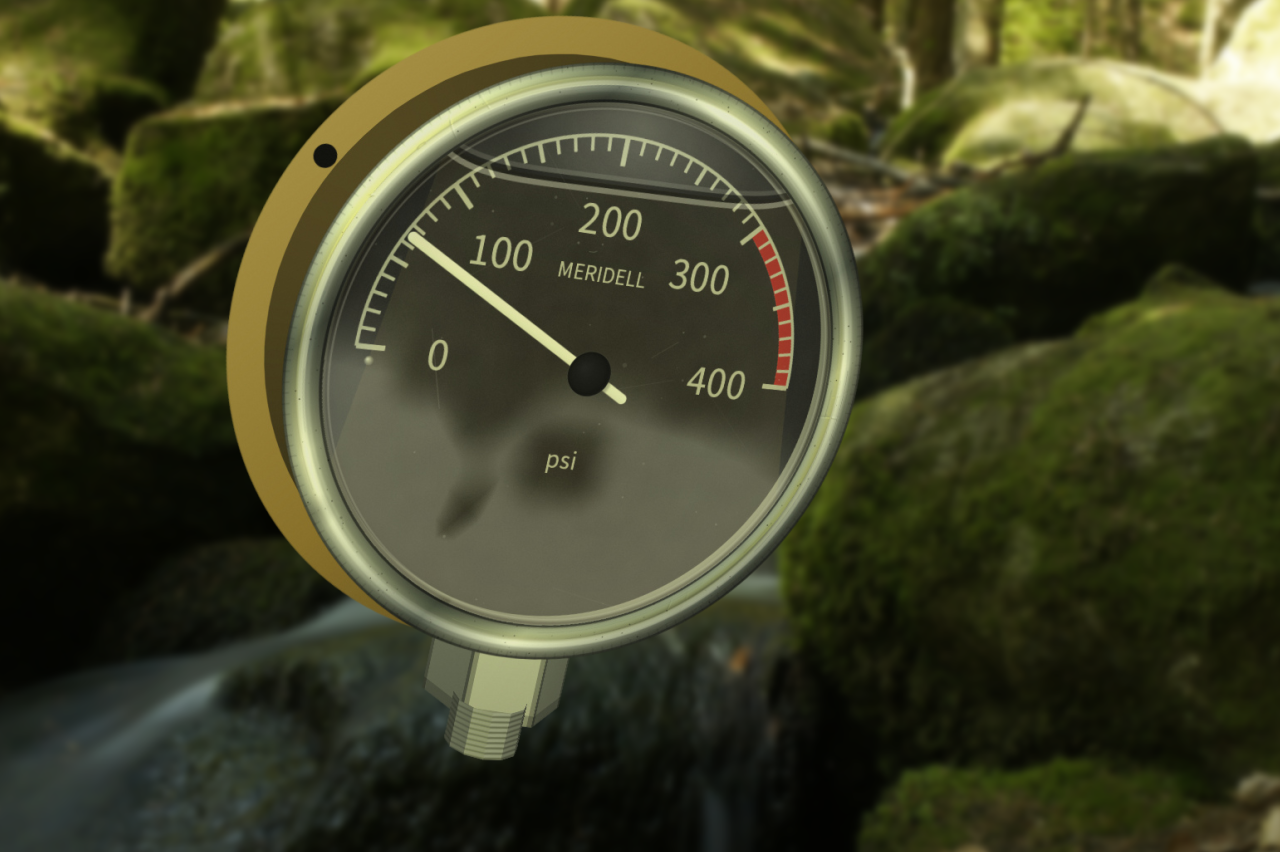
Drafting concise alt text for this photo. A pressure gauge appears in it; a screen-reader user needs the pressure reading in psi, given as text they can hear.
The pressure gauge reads 65 psi
